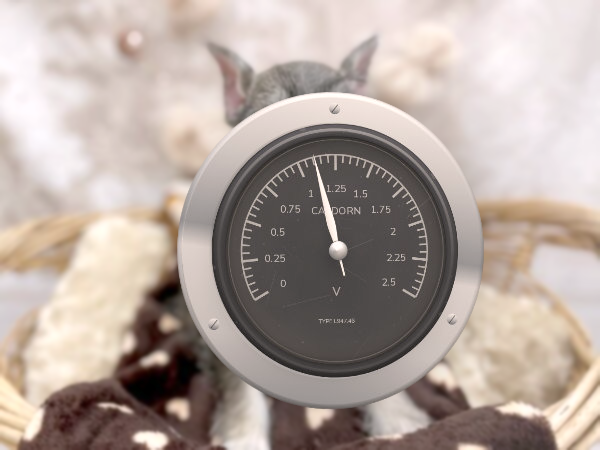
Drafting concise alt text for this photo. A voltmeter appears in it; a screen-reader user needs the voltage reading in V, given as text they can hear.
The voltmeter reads 1.1 V
